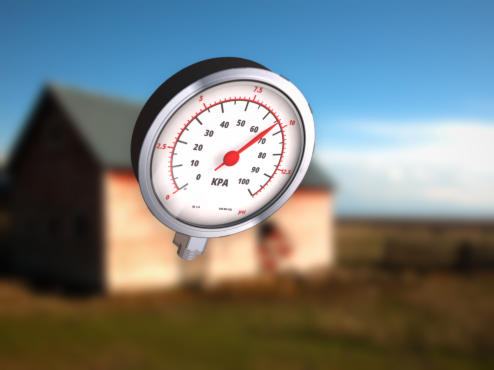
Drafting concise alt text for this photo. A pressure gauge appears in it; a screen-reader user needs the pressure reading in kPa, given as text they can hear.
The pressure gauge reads 65 kPa
